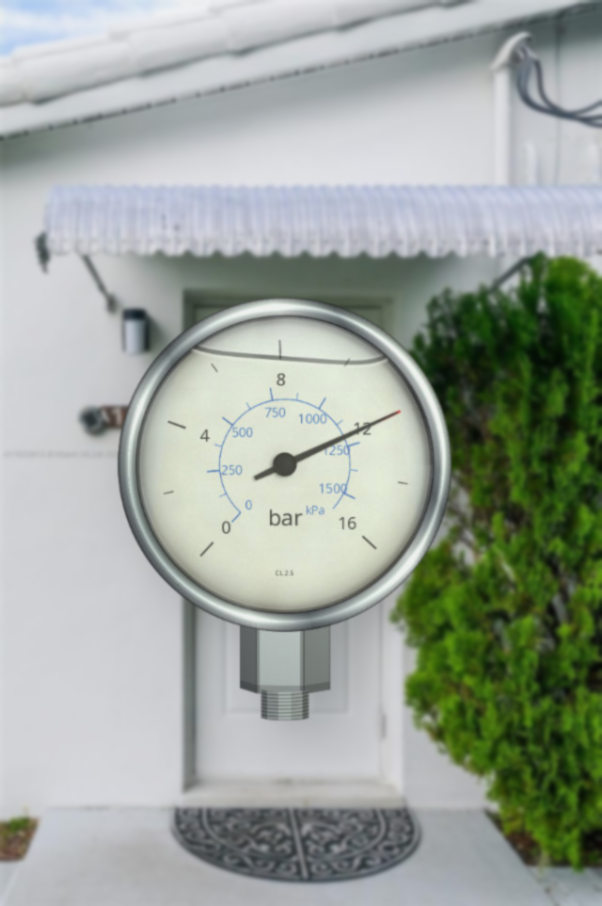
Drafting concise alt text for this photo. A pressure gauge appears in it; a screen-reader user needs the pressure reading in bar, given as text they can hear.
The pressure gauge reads 12 bar
